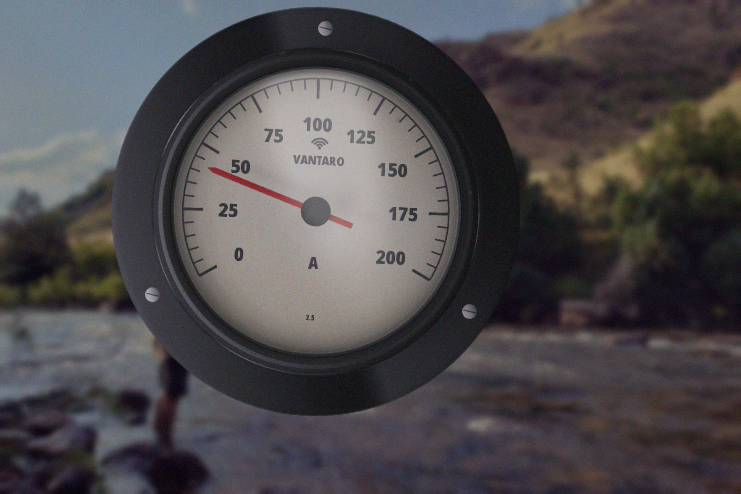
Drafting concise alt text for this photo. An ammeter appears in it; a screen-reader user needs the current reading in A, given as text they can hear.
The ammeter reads 42.5 A
